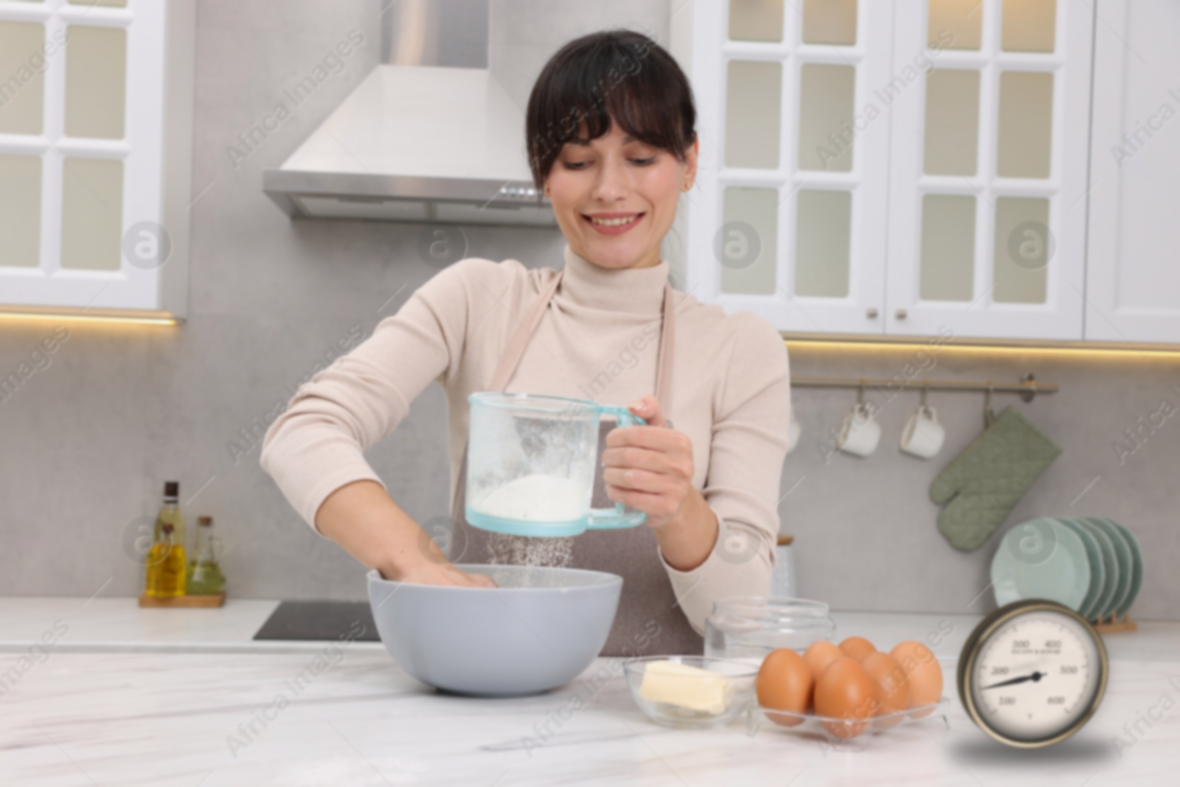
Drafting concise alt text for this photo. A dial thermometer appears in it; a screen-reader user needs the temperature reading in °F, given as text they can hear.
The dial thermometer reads 160 °F
